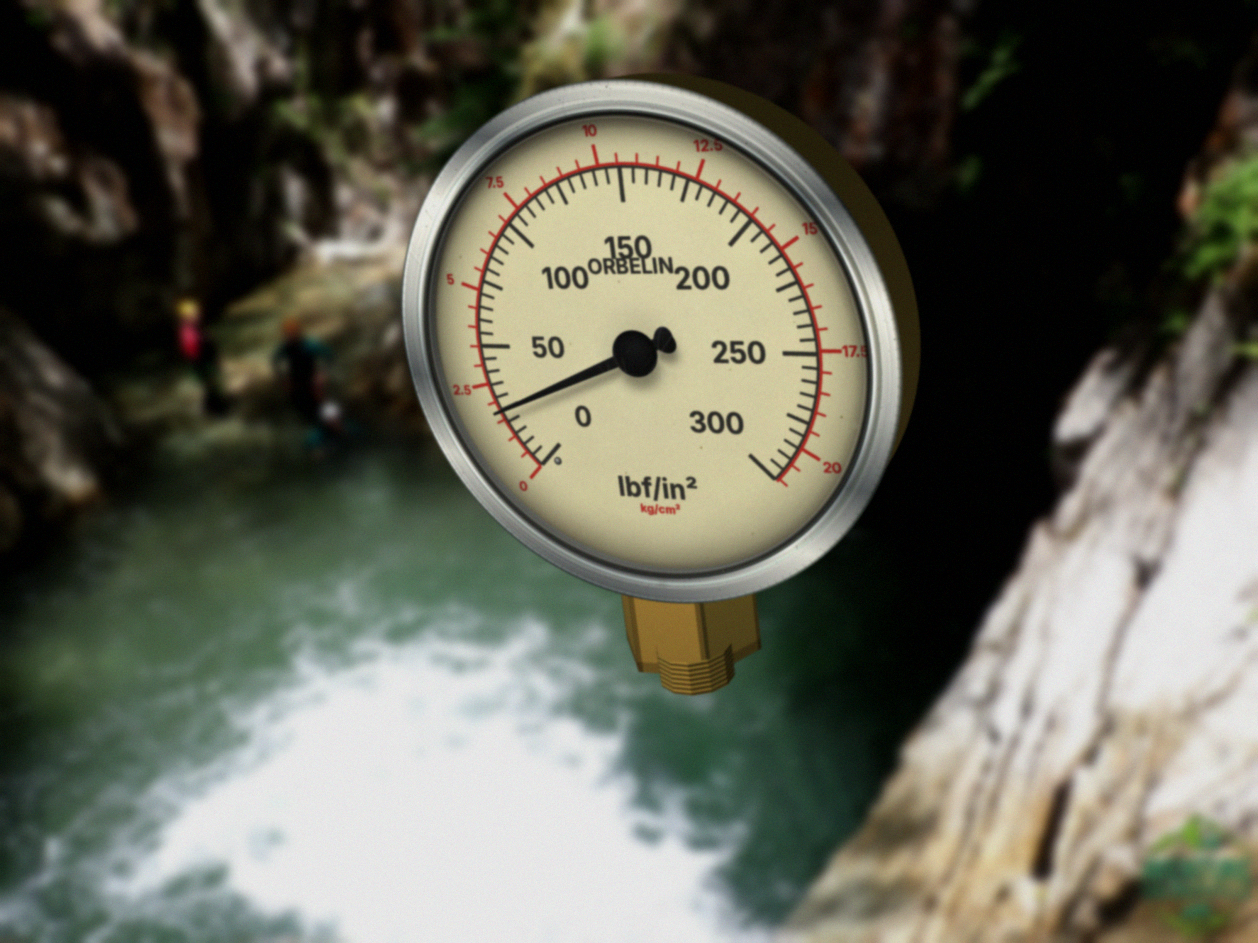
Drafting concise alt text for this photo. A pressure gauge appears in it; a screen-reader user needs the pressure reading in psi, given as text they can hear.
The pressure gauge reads 25 psi
